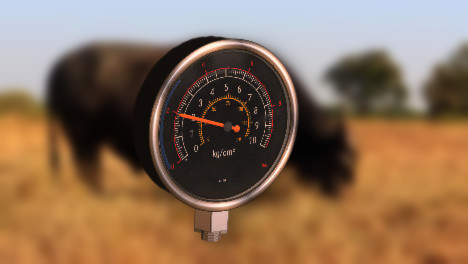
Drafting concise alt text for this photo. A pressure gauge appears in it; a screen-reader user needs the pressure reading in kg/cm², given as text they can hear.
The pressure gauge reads 2 kg/cm²
